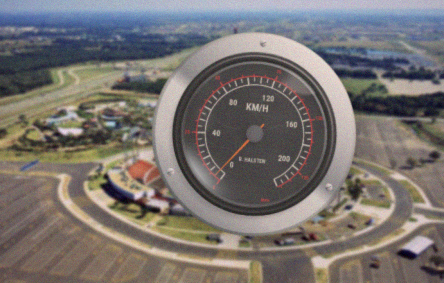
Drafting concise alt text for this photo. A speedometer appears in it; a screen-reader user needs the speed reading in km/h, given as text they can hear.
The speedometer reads 5 km/h
